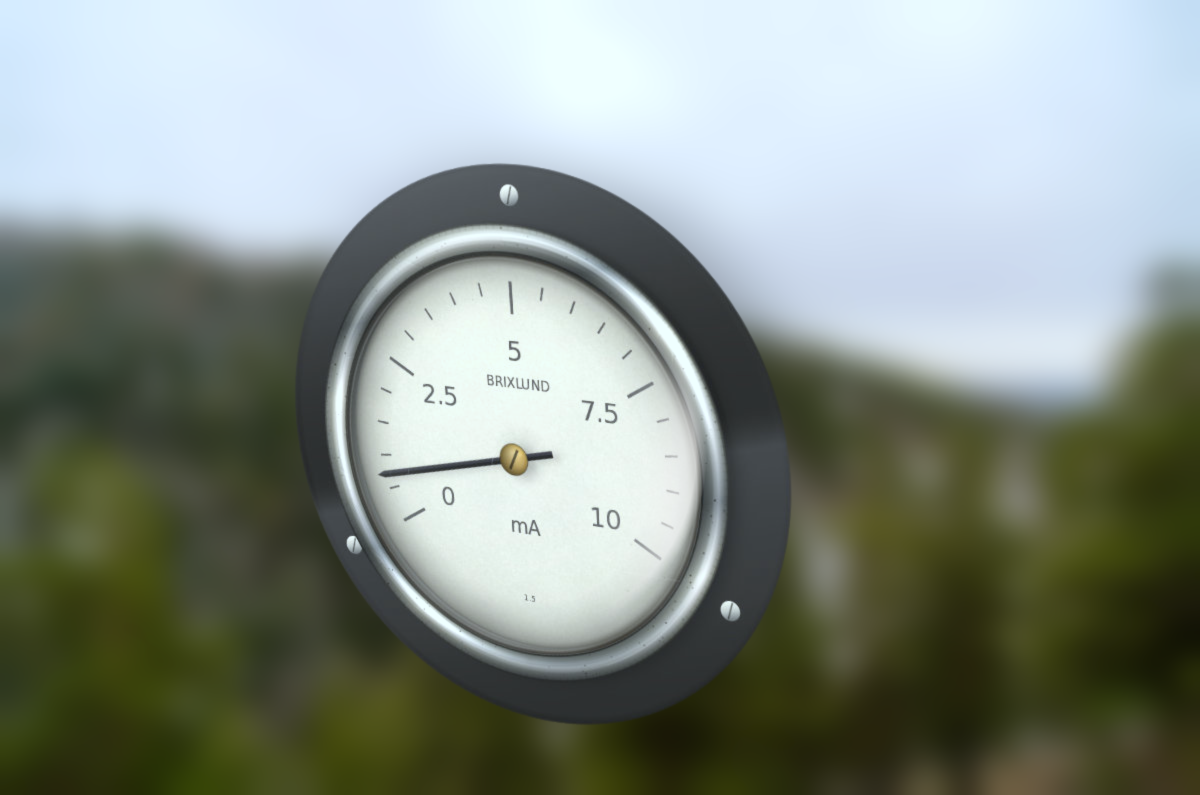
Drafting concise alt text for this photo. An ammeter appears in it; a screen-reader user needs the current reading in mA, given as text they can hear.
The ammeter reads 0.75 mA
